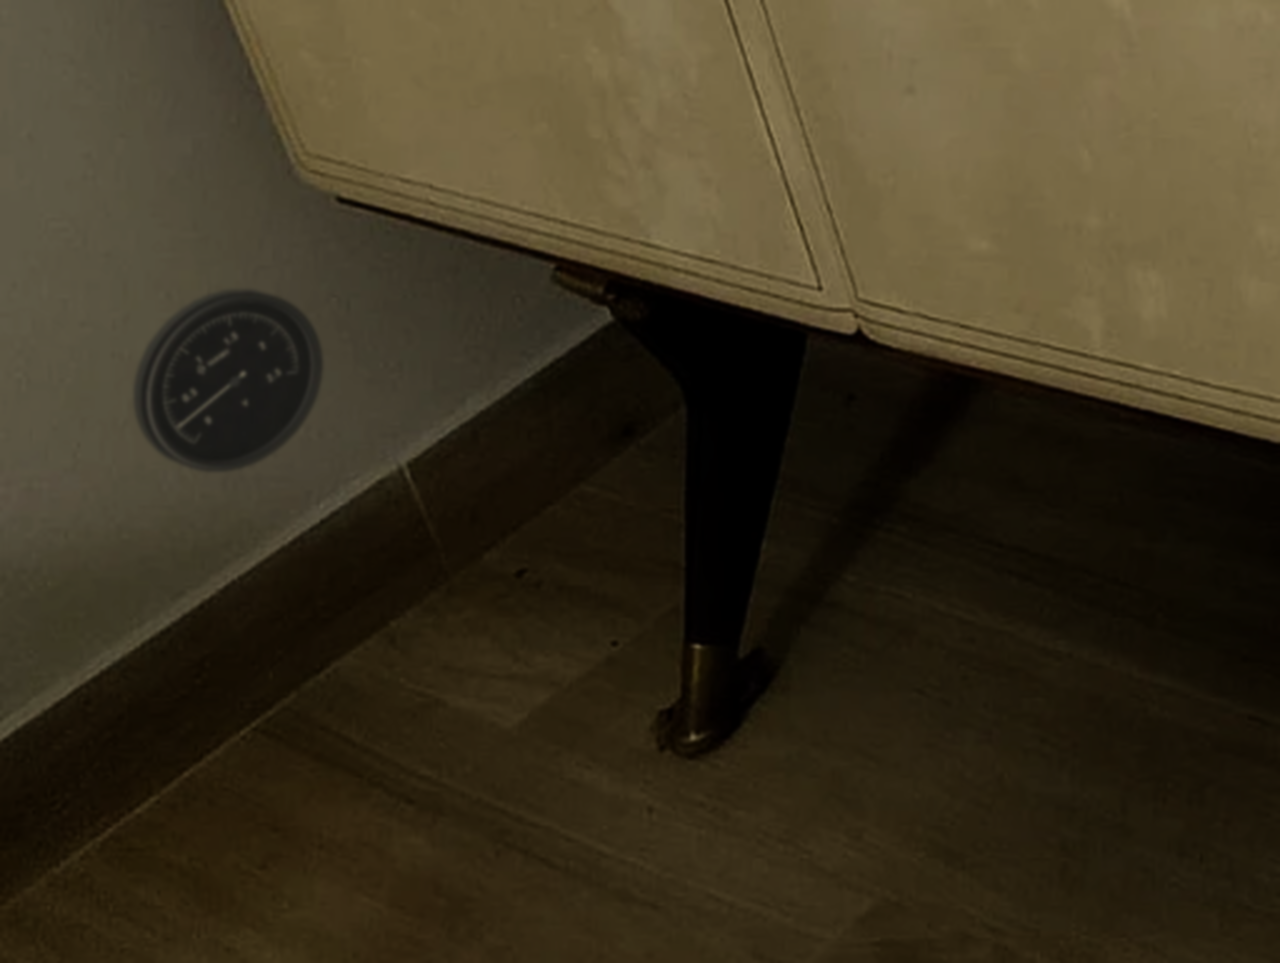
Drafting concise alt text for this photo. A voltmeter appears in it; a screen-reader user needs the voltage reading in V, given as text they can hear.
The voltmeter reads 0.25 V
